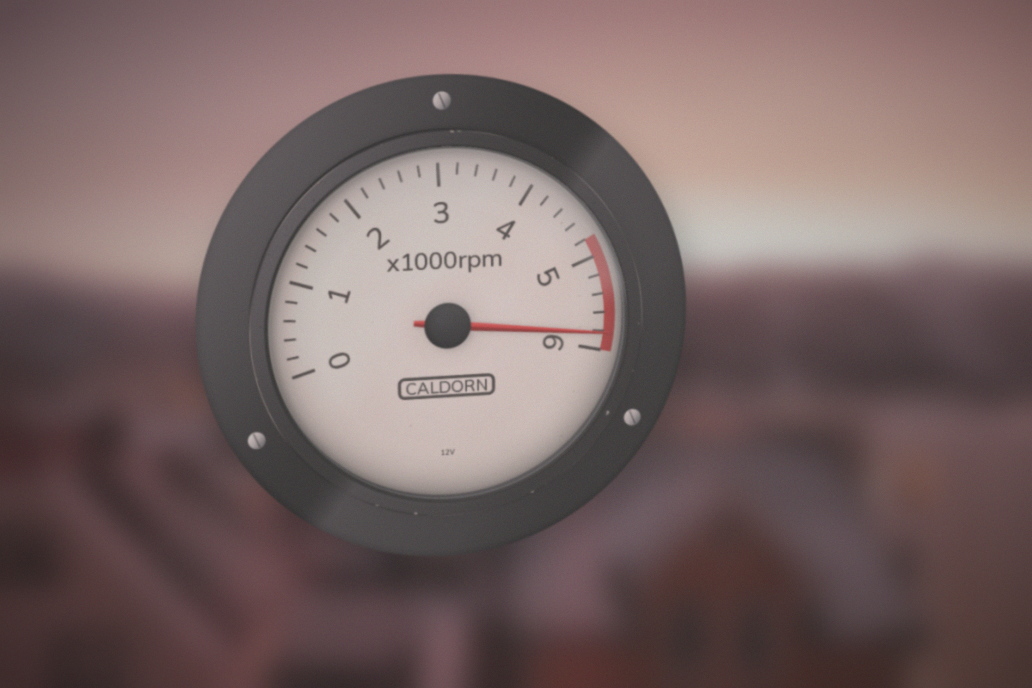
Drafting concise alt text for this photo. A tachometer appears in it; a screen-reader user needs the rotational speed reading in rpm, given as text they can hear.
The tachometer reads 5800 rpm
